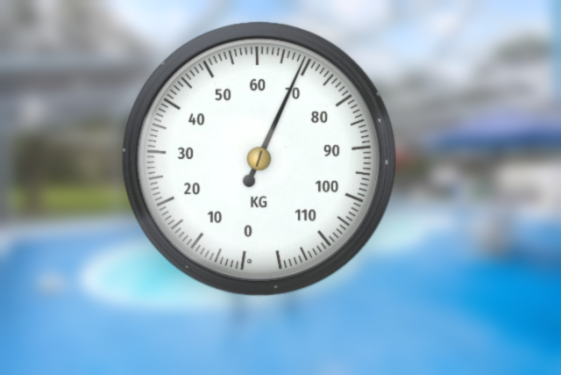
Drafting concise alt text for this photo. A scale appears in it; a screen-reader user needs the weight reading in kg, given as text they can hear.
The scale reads 69 kg
